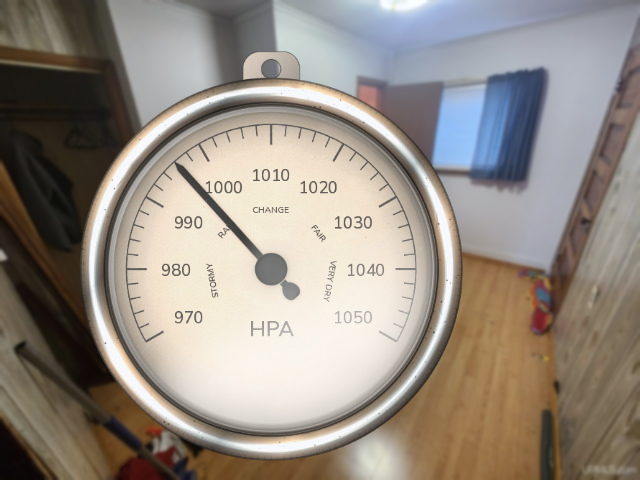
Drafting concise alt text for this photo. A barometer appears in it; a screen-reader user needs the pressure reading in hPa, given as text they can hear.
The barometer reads 996 hPa
